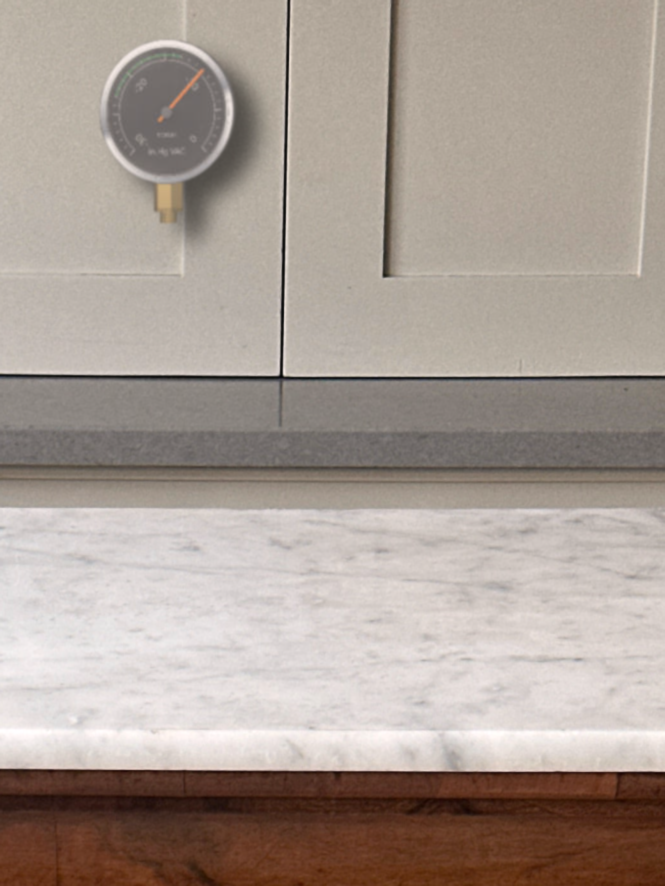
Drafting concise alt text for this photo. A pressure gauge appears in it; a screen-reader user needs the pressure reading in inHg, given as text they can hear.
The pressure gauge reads -10 inHg
